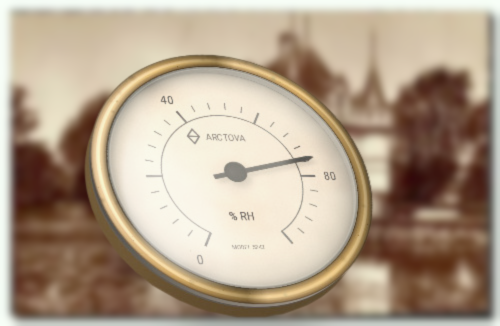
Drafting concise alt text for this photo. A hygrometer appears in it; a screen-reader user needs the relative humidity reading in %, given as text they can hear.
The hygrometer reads 76 %
